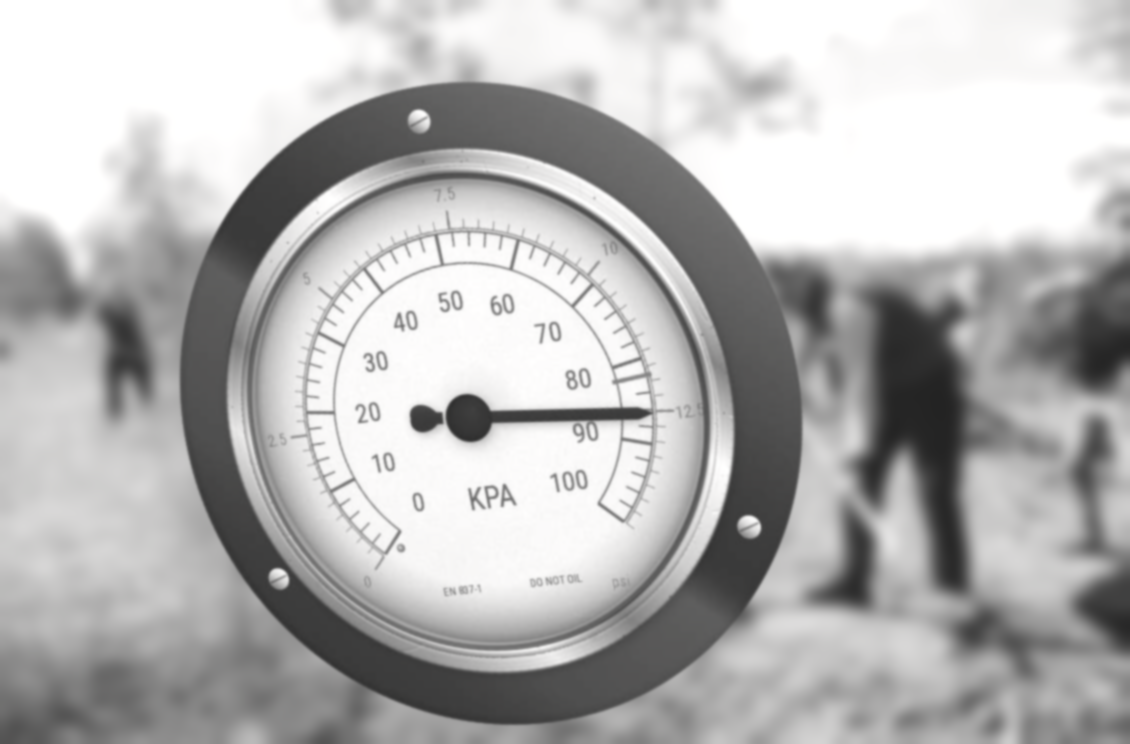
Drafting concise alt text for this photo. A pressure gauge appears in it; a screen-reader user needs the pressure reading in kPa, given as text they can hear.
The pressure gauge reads 86 kPa
